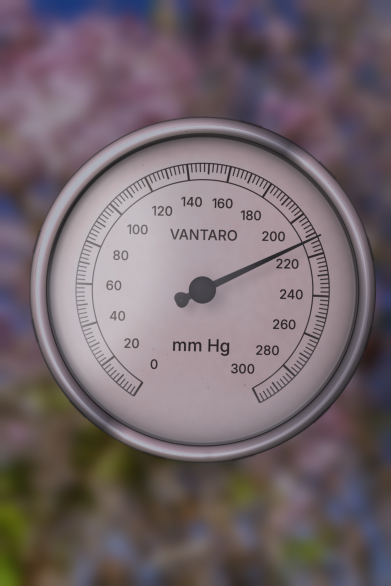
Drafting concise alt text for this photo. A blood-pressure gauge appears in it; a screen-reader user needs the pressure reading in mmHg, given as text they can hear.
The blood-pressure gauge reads 212 mmHg
